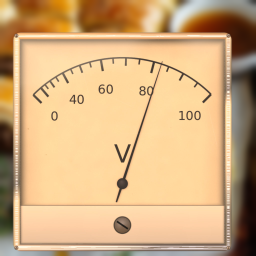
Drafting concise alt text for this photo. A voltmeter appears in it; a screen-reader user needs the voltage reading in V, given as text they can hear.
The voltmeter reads 82.5 V
